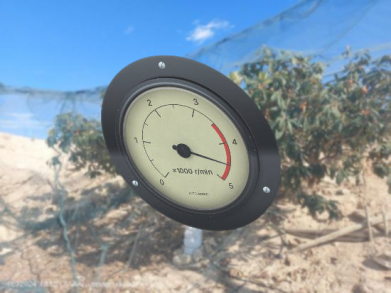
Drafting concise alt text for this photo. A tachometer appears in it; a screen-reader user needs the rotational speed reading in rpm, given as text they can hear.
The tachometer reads 4500 rpm
